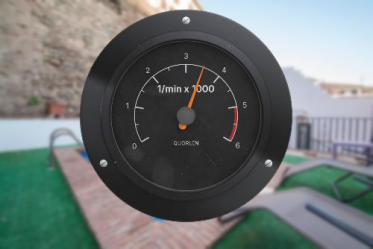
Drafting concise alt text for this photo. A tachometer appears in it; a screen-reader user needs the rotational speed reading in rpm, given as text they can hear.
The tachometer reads 3500 rpm
